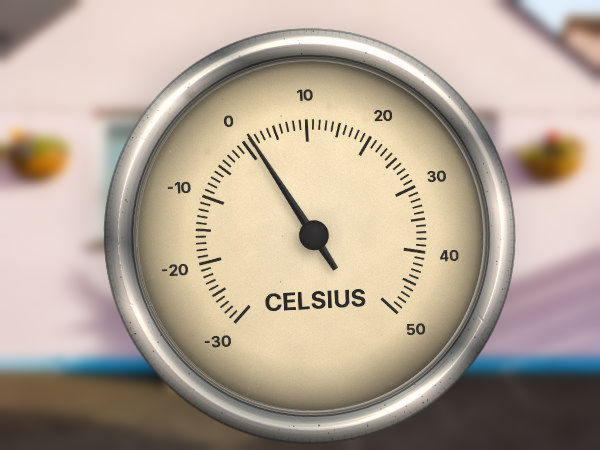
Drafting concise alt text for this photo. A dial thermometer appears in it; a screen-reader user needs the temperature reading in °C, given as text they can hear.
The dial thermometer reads 1 °C
